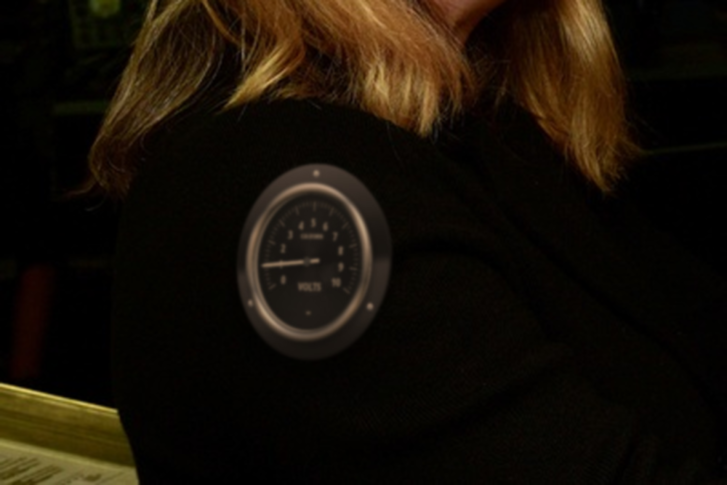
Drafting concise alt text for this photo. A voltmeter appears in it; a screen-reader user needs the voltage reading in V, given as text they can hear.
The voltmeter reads 1 V
